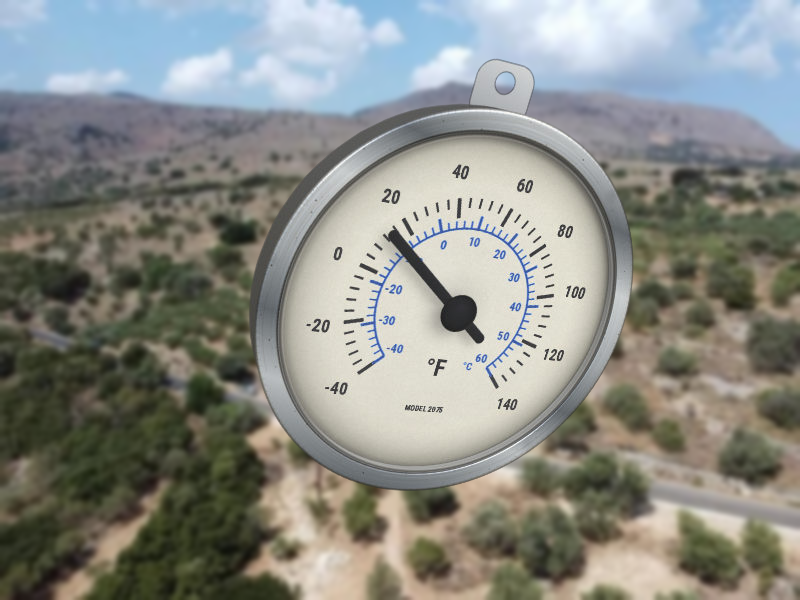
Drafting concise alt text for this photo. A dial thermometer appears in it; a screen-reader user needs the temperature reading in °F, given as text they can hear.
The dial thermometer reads 14 °F
